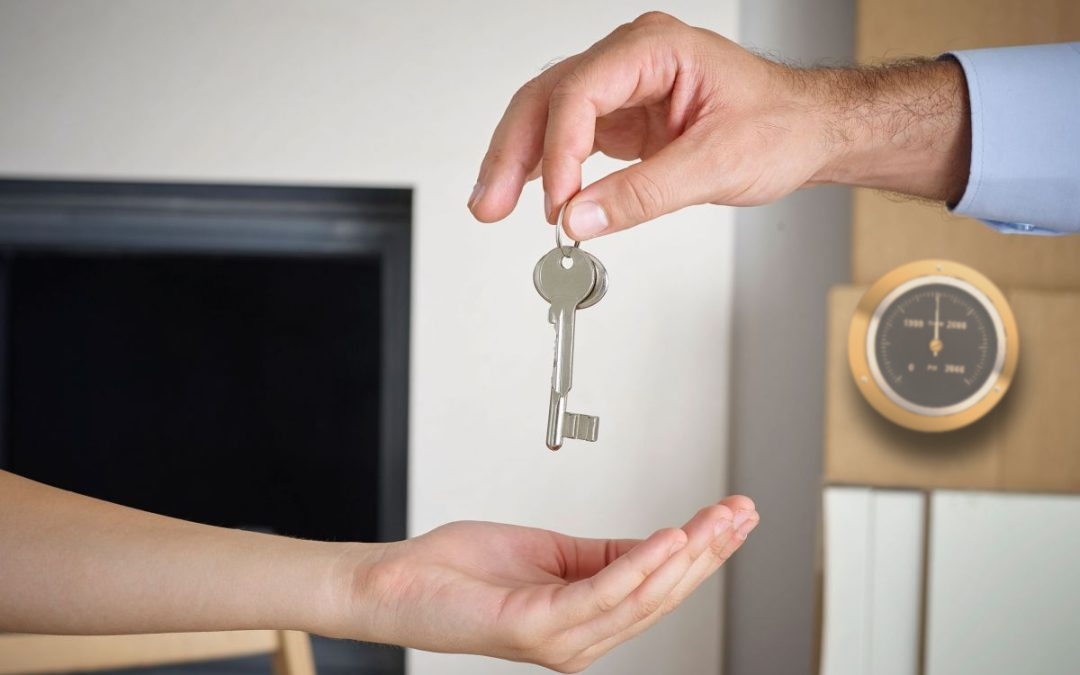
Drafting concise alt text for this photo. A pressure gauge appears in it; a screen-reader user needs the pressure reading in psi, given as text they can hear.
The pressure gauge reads 1500 psi
